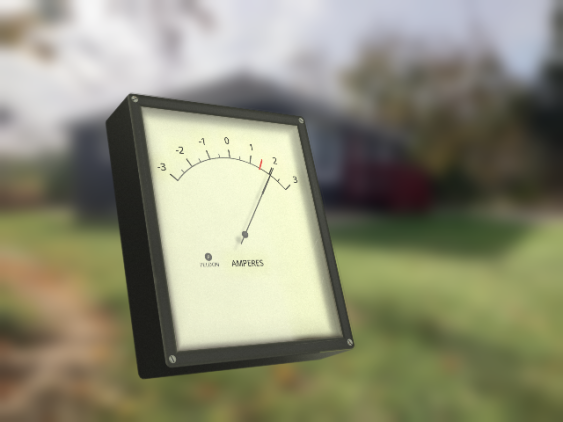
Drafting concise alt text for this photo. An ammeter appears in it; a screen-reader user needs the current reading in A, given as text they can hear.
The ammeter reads 2 A
